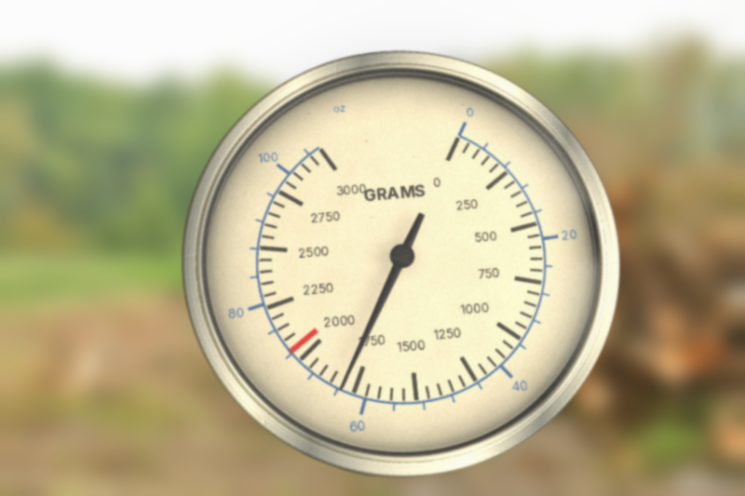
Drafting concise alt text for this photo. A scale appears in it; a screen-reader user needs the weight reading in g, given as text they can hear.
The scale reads 1800 g
